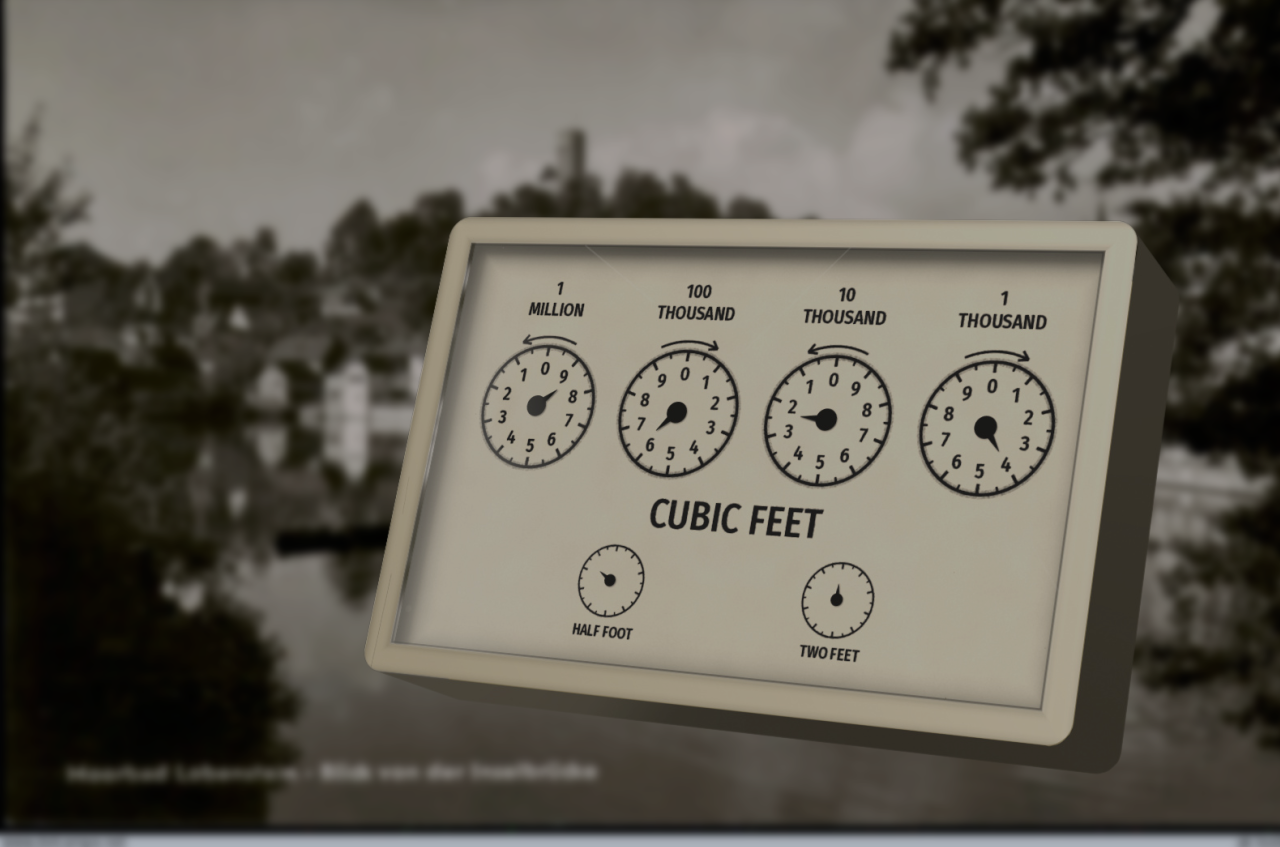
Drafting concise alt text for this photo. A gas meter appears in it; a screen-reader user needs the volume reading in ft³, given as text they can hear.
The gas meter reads 862400 ft³
